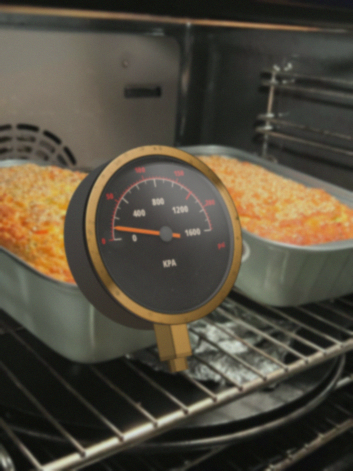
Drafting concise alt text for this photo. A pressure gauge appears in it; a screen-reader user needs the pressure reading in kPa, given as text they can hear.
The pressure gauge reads 100 kPa
